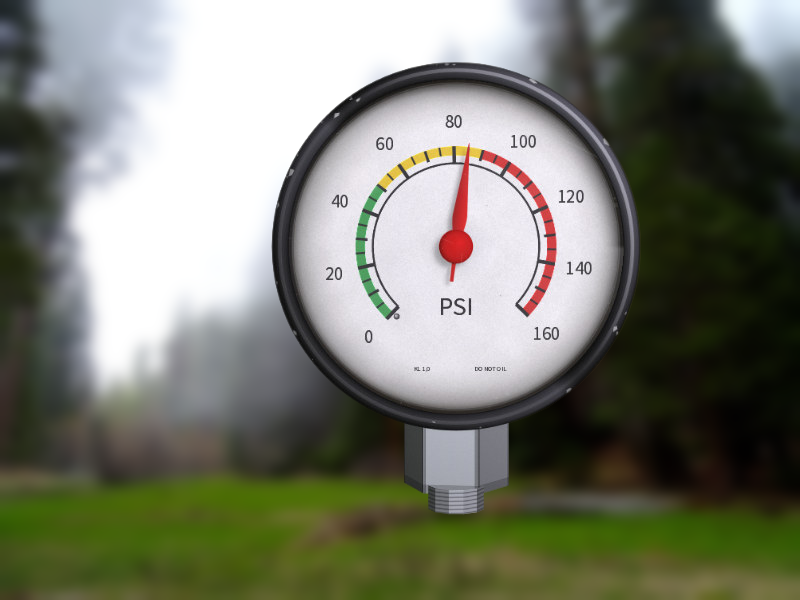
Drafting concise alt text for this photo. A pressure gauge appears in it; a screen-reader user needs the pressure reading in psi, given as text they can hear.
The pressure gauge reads 85 psi
